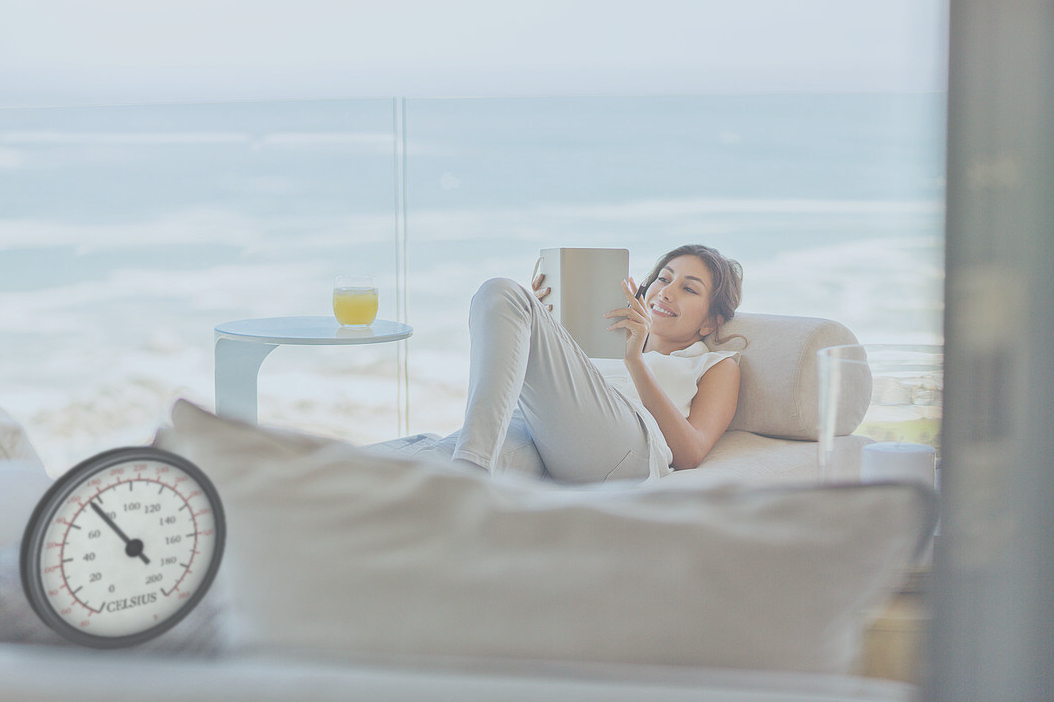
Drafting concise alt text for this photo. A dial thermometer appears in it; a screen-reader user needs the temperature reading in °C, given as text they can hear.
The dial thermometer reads 75 °C
